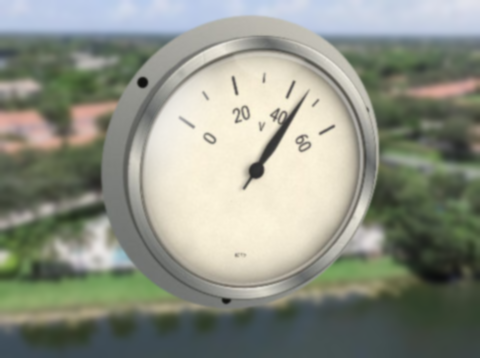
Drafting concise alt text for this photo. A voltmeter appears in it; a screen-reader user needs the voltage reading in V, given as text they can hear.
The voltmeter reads 45 V
